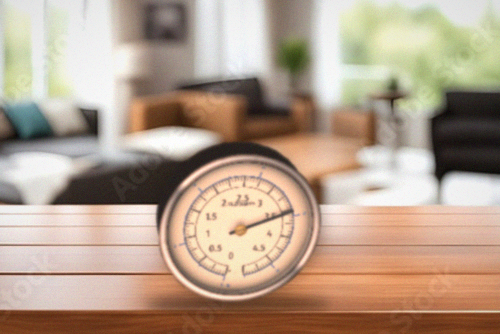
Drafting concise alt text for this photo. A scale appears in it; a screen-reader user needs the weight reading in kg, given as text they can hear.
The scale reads 3.5 kg
